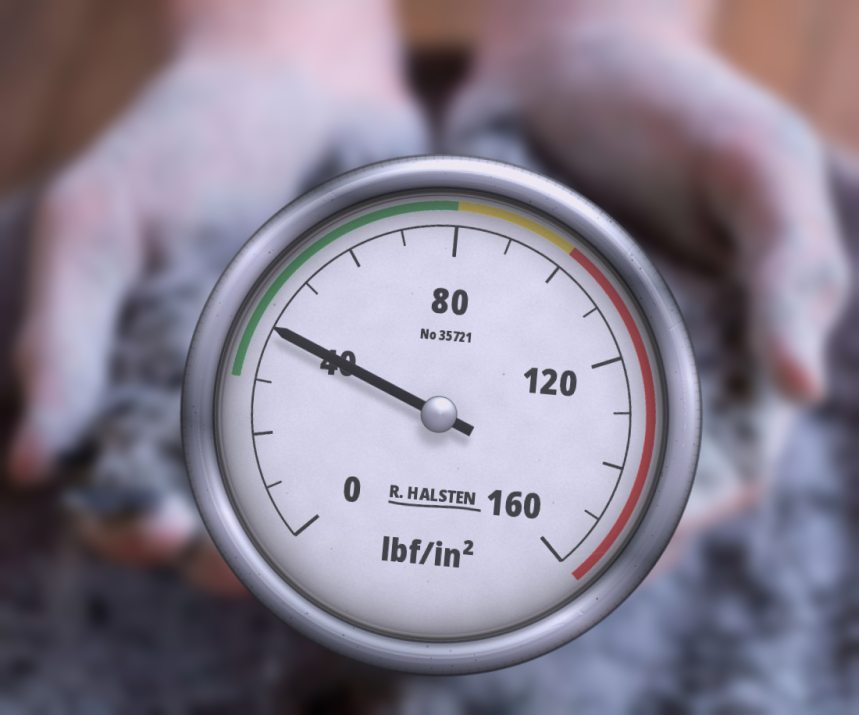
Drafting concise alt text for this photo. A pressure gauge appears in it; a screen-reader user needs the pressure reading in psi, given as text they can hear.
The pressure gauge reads 40 psi
